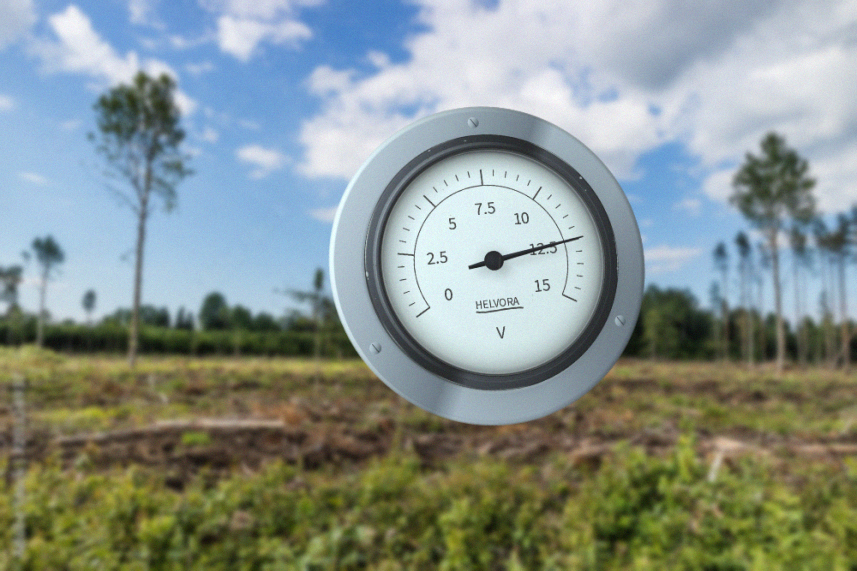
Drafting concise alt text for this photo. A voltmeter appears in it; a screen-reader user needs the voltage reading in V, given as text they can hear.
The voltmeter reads 12.5 V
